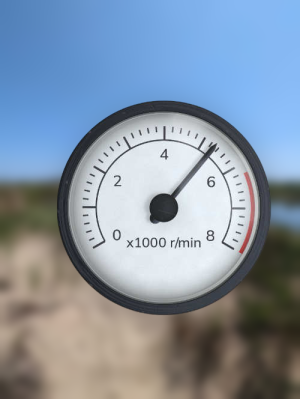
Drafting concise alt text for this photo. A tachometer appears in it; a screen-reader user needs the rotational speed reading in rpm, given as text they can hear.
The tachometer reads 5300 rpm
